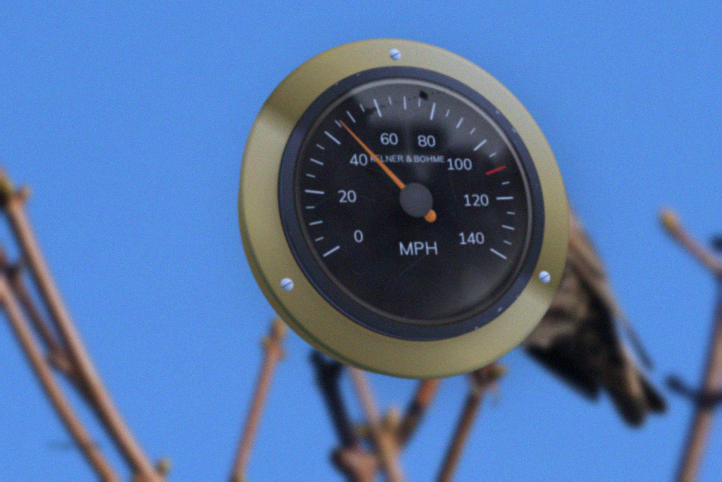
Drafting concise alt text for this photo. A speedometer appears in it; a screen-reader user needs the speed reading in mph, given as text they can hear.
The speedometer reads 45 mph
